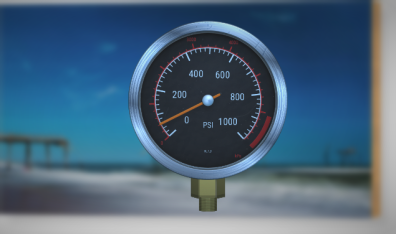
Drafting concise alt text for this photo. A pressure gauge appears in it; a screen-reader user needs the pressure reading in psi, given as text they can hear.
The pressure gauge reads 60 psi
